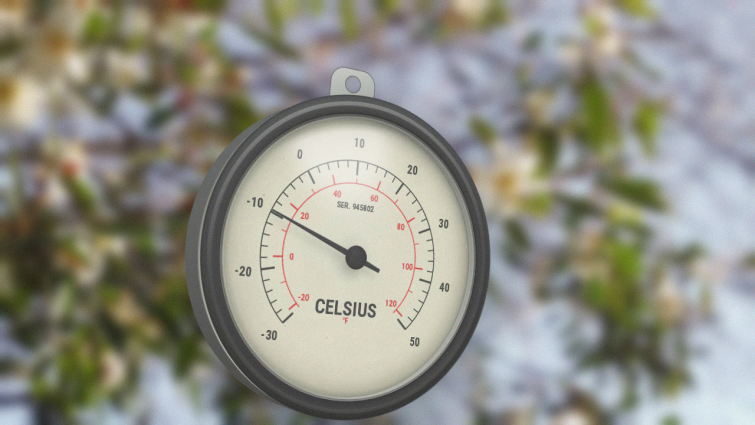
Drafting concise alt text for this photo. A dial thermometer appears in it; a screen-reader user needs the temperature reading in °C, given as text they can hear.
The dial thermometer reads -10 °C
